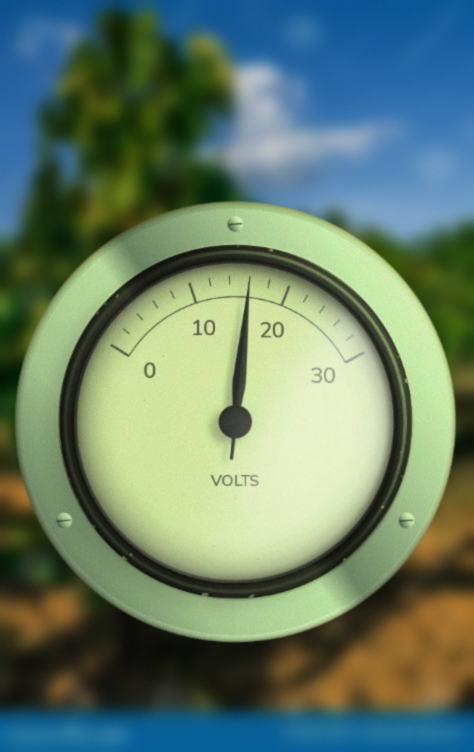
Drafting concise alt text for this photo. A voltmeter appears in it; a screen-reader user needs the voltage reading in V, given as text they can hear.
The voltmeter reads 16 V
